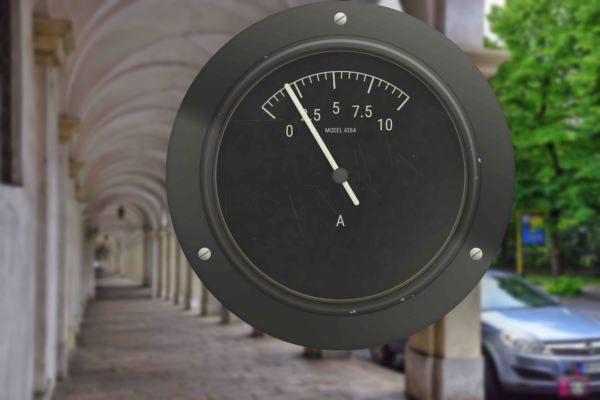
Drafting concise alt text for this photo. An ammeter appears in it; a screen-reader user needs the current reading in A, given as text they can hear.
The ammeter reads 2 A
